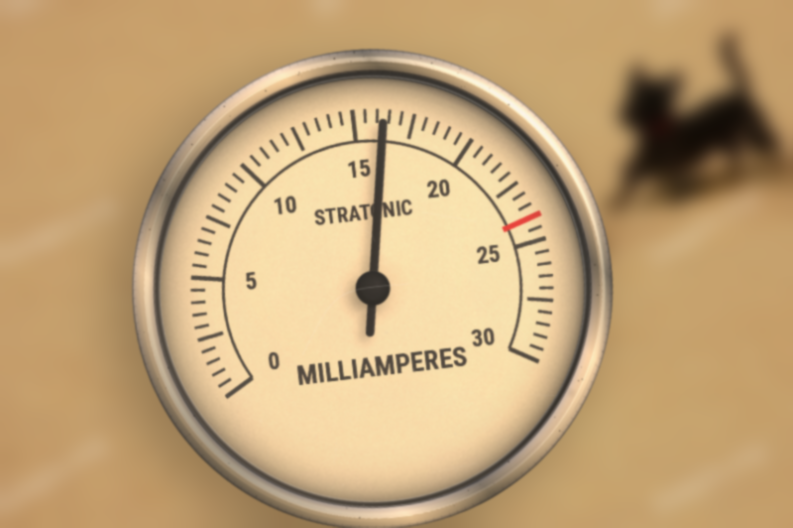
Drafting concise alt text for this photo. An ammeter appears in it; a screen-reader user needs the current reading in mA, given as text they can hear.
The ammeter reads 16.25 mA
